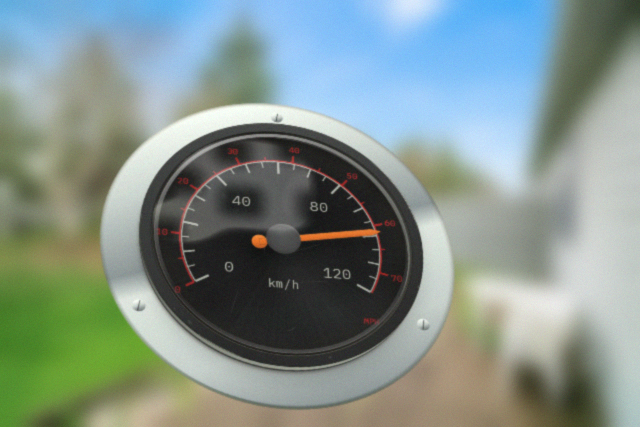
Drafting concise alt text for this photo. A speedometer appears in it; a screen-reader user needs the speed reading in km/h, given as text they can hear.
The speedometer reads 100 km/h
